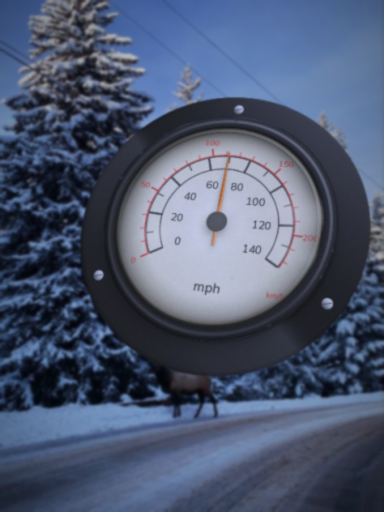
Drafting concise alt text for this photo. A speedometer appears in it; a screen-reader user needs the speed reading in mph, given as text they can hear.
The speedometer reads 70 mph
